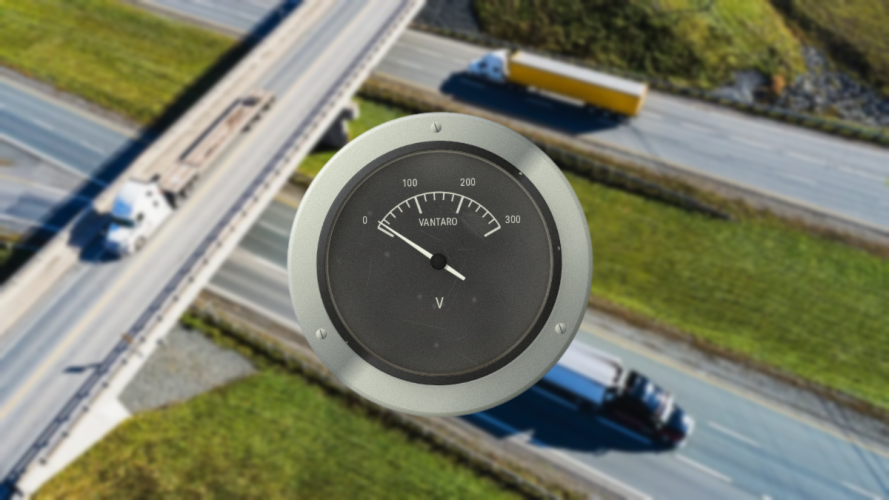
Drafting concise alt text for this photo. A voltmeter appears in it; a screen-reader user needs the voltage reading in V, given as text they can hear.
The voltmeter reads 10 V
